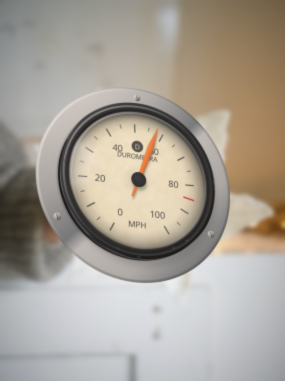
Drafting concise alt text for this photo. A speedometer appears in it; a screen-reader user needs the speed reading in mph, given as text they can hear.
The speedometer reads 57.5 mph
